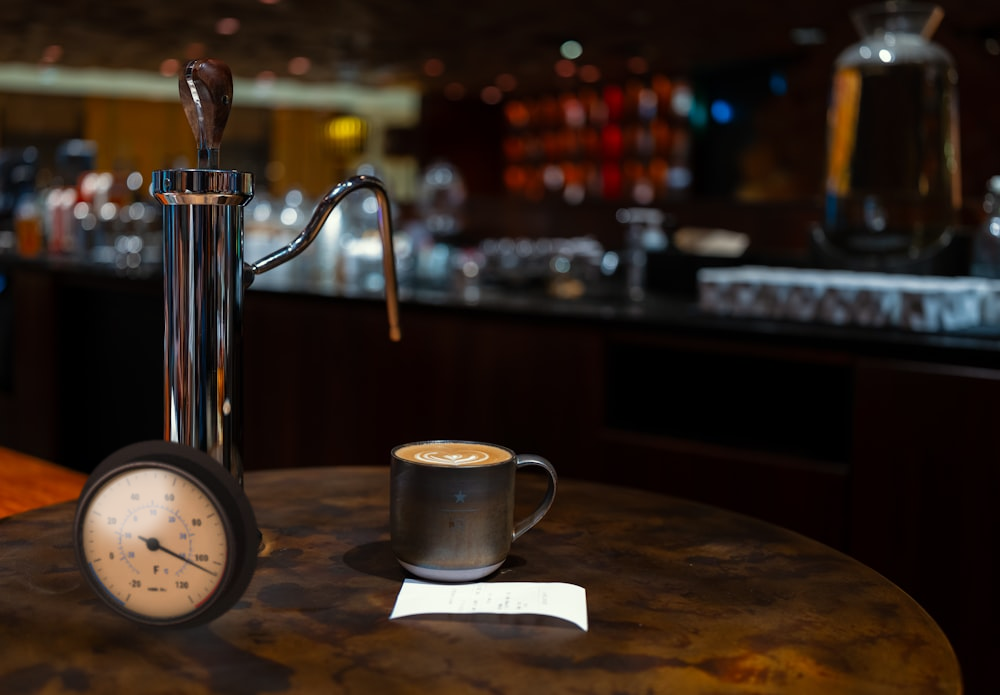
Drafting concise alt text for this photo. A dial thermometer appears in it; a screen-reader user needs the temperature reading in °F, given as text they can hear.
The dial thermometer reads 104 °F
